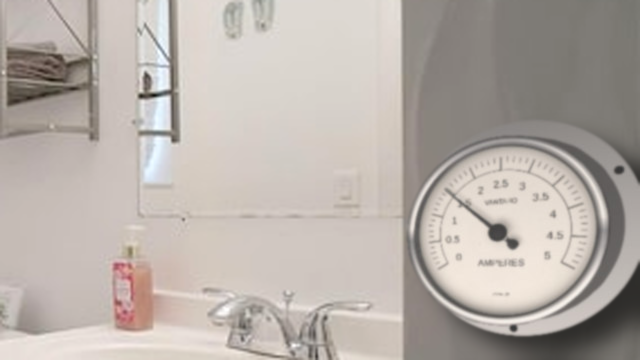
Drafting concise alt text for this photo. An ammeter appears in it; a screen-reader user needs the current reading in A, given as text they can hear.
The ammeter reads 1.5 A
